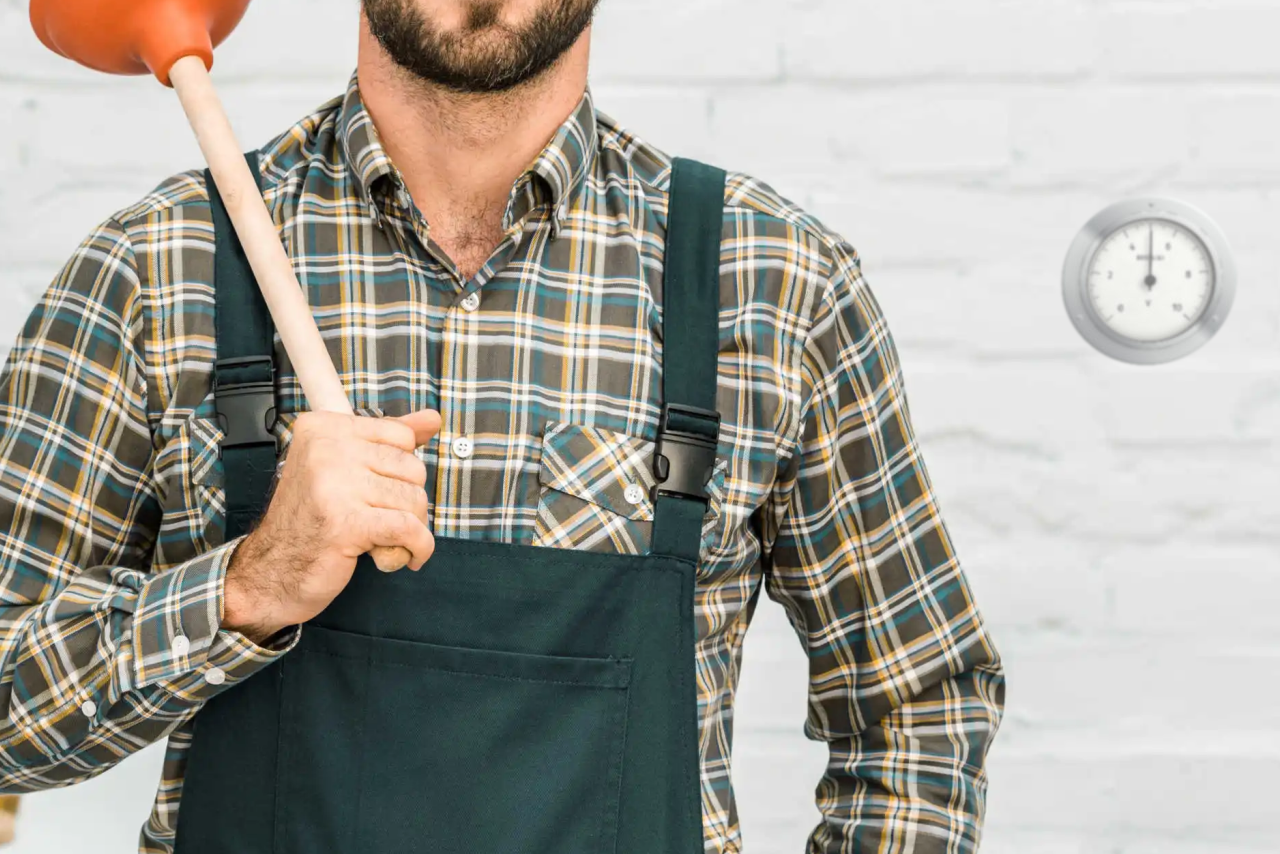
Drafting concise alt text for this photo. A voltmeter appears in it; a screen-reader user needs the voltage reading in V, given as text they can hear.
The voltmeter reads 5 V
